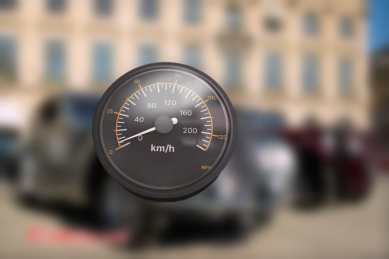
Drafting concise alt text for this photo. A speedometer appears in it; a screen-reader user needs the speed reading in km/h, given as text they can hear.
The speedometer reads 5 km/h
